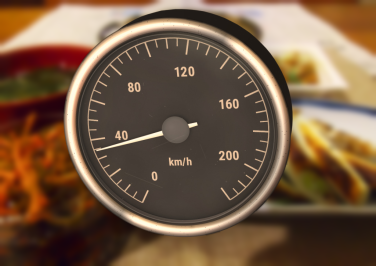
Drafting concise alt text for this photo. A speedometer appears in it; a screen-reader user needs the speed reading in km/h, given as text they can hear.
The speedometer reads 35 km/h
